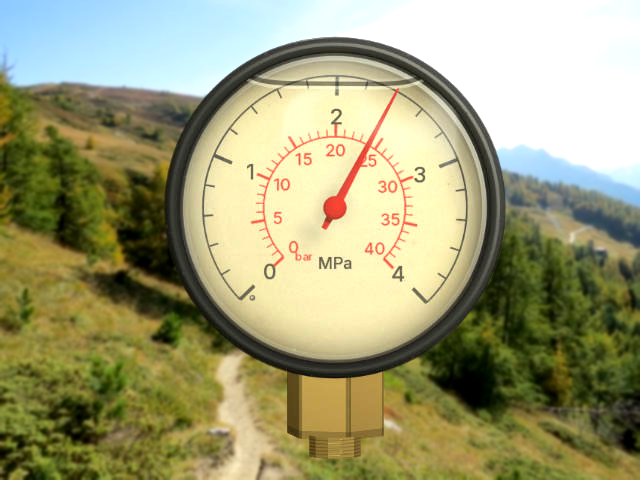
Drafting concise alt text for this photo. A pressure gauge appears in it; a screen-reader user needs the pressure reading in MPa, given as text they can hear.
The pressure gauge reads 2.4 MPa
